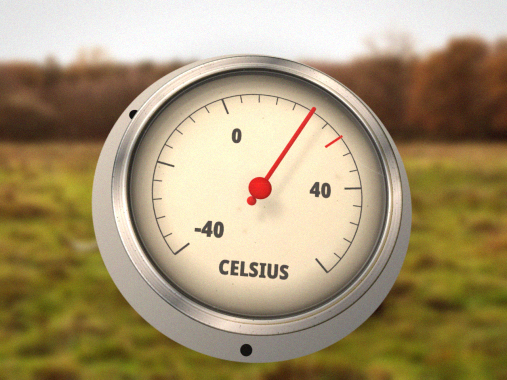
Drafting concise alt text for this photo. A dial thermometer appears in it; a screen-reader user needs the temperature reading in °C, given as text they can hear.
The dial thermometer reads 20 °C
